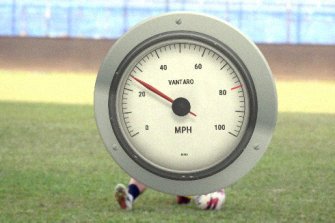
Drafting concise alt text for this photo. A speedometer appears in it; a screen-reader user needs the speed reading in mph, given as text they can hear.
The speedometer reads 26 mph
